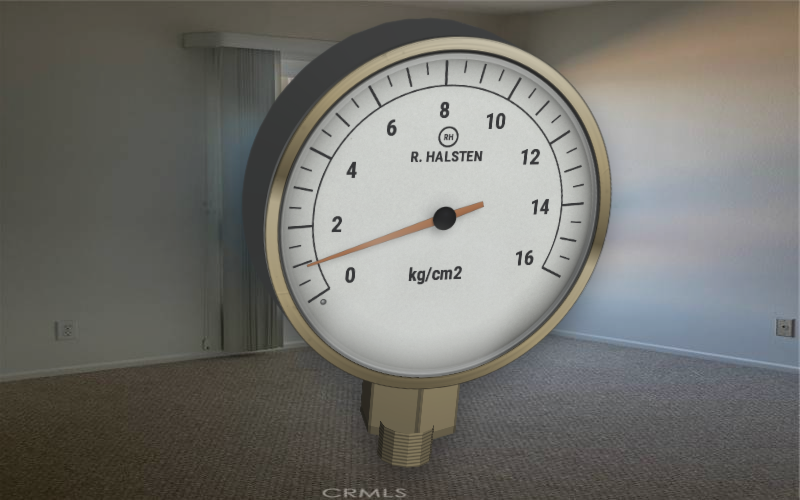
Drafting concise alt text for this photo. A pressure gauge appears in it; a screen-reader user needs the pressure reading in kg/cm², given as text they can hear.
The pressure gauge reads 1 kg/cm²
